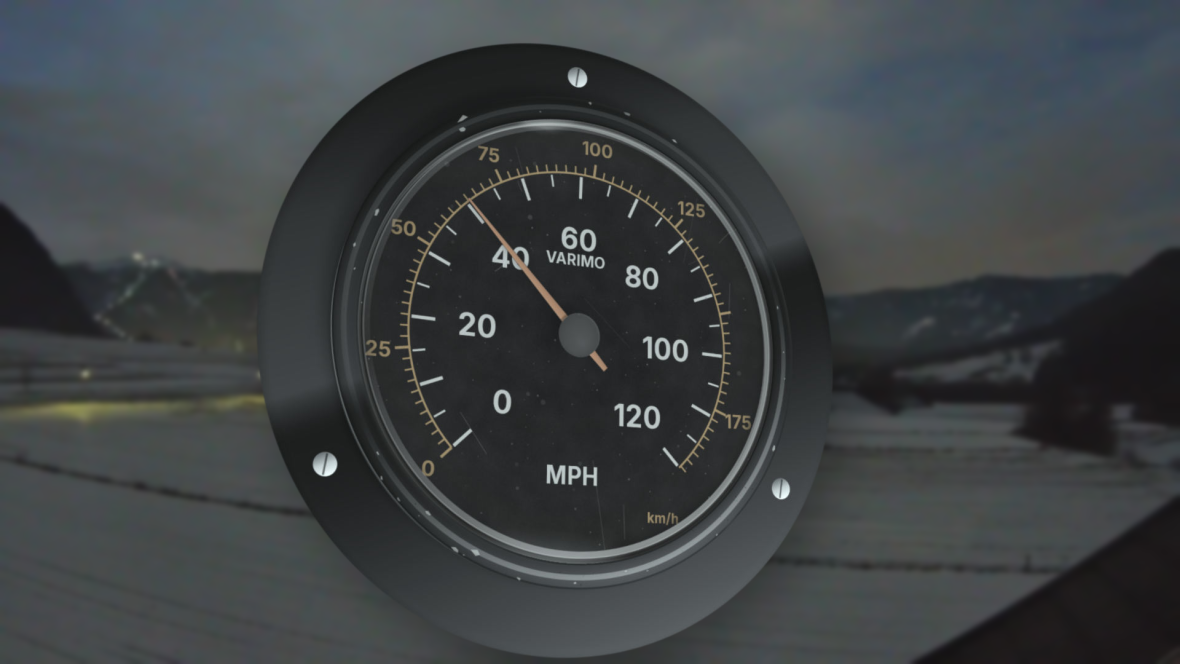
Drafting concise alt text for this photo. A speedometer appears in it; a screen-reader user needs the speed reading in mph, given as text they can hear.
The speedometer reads 40 mph
